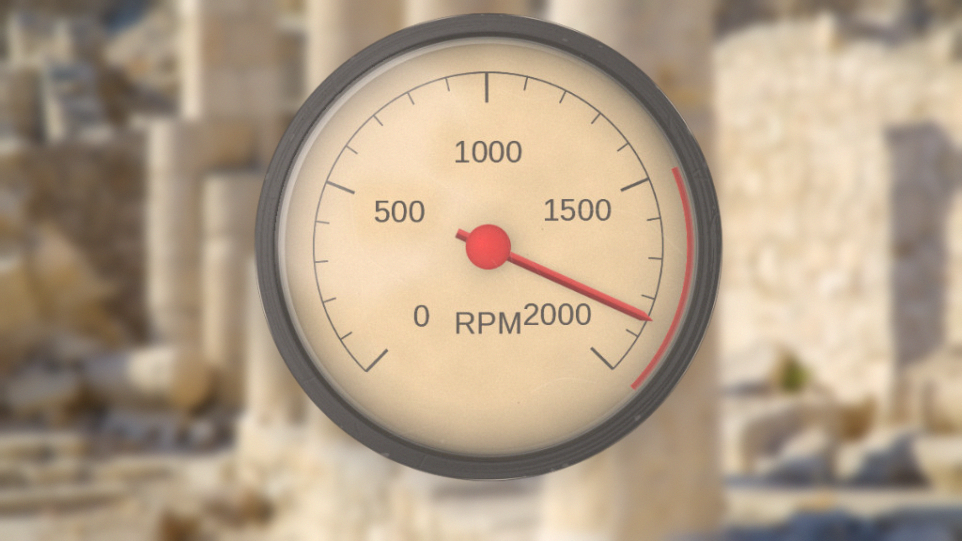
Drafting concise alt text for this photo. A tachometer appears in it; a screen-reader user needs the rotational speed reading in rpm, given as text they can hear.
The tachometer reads 1850 rpm
